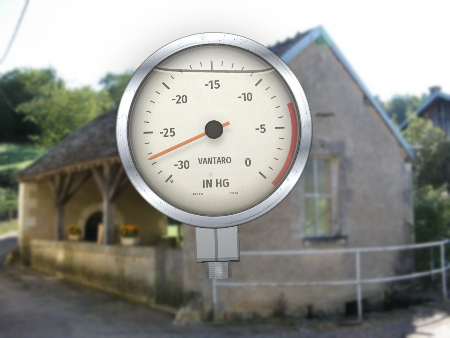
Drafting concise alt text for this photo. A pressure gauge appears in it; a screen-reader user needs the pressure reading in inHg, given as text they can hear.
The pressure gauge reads -27.5 inHg
